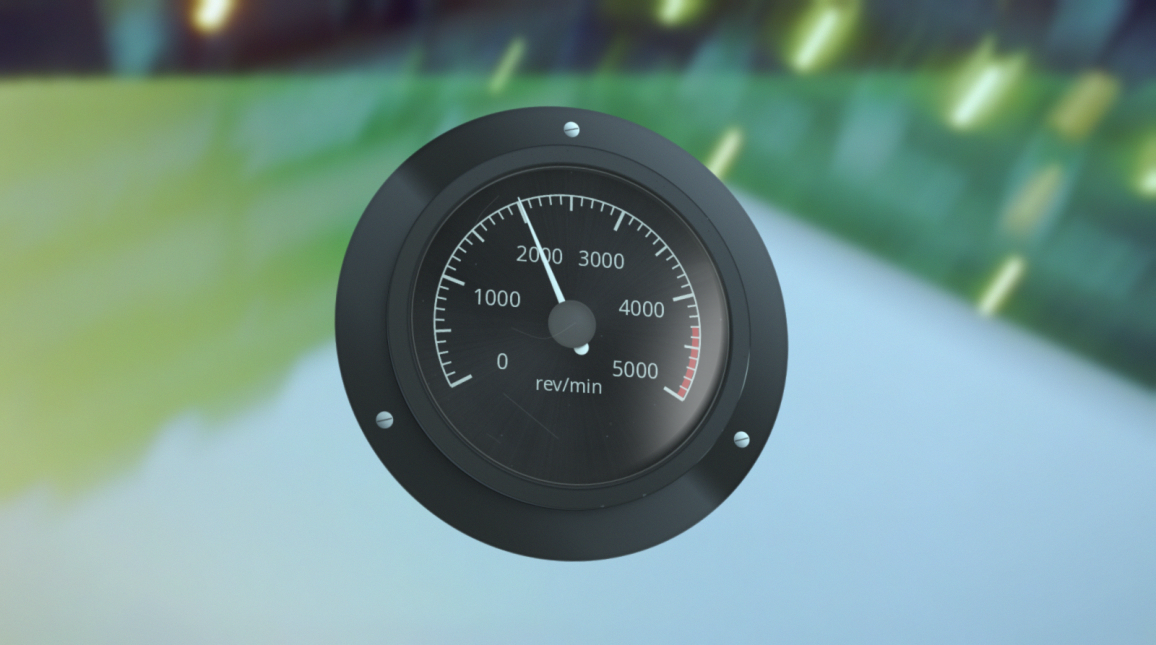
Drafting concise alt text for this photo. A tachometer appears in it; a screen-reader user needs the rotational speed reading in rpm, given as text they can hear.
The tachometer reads 2000 rpm
